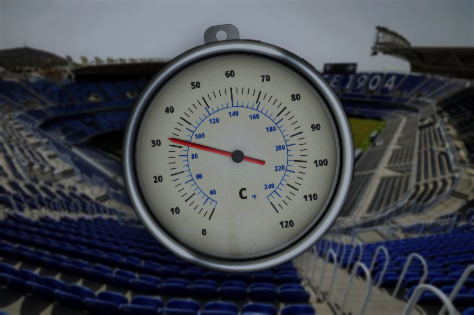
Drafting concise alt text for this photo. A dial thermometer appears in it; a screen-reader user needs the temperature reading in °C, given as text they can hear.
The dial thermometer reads 32 °C
